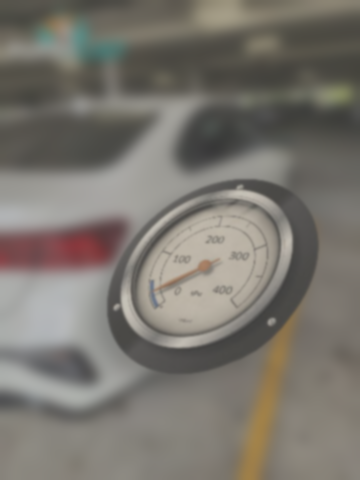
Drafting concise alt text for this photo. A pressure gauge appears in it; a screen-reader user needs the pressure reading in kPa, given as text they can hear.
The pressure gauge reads 25 kPa
